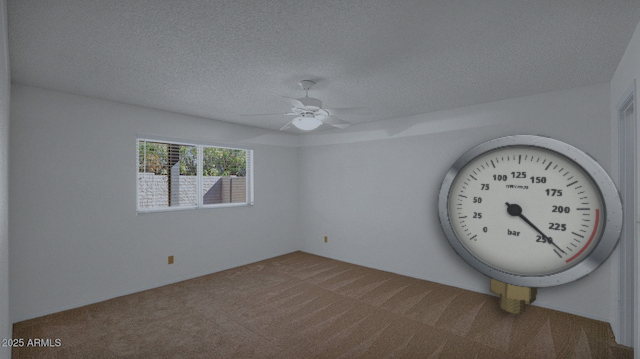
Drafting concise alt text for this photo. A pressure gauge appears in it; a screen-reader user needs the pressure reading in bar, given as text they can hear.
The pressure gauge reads 245 bar
